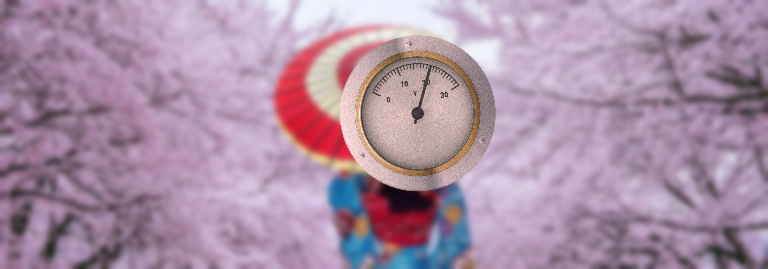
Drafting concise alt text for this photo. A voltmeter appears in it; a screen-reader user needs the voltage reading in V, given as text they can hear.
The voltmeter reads 20 V
